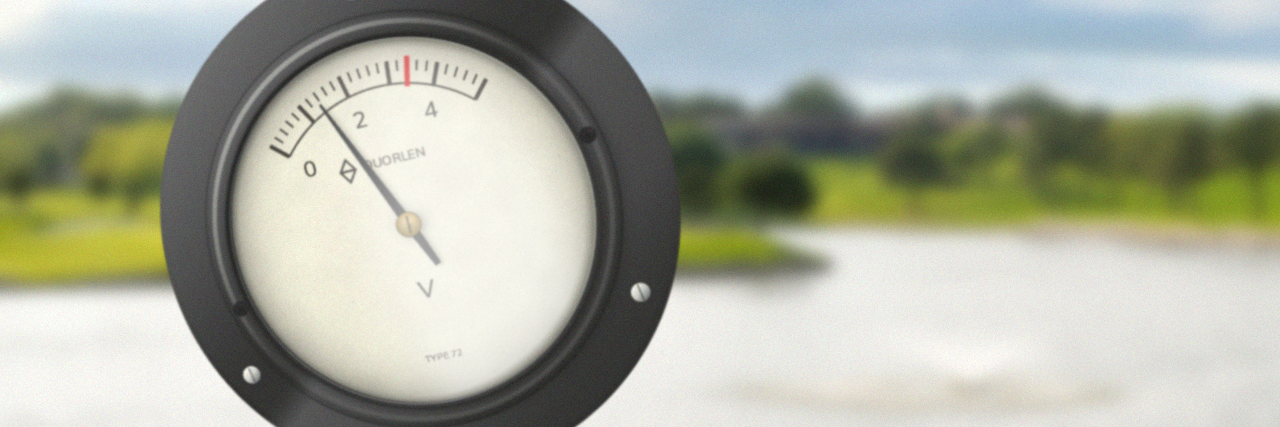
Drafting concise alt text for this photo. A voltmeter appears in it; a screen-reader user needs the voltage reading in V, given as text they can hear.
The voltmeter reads 1.4 V
